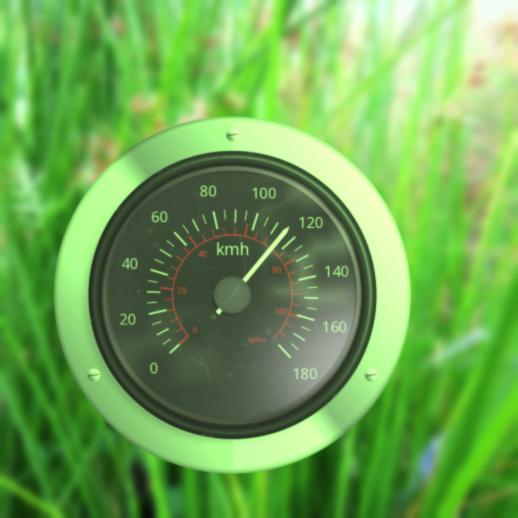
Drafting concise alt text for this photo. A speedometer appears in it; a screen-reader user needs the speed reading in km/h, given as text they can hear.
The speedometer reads 115 km/h
